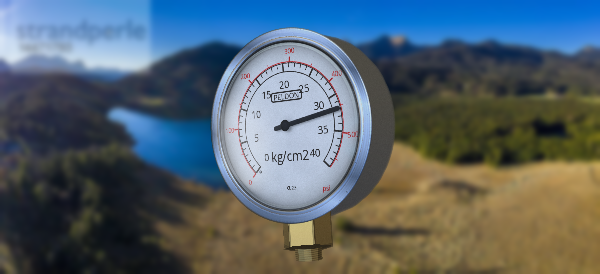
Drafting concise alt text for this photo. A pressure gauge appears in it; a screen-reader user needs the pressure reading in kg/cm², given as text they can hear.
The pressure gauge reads 32 kg/cm²
